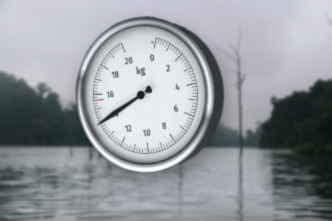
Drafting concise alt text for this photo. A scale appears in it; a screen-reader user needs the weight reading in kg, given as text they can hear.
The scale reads 14 kg
